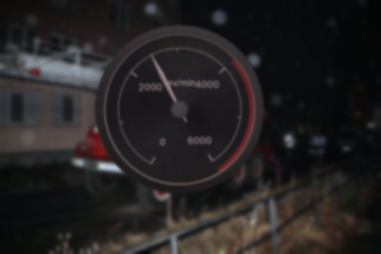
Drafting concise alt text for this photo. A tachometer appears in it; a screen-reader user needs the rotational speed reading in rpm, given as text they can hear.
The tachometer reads 2500 rpm
